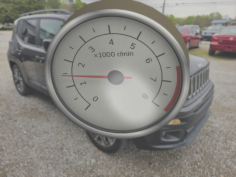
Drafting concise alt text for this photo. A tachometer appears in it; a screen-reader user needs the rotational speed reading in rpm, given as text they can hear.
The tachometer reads 1500 rpm
